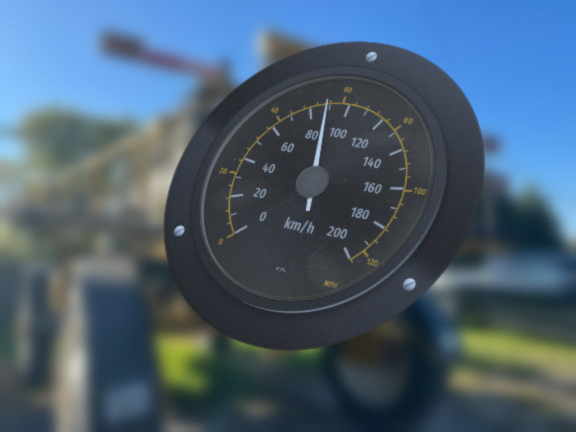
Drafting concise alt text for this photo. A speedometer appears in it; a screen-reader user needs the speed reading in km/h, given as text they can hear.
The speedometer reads 90 km/h
